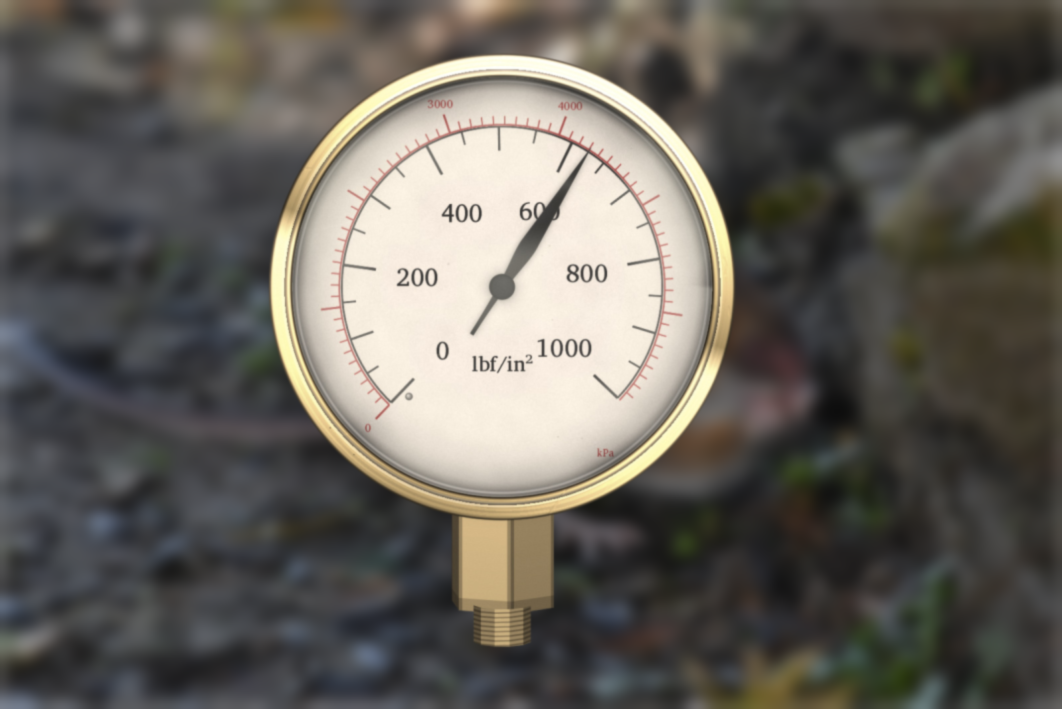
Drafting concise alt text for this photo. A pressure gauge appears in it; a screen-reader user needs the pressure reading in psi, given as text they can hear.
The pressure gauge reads 625 psi
